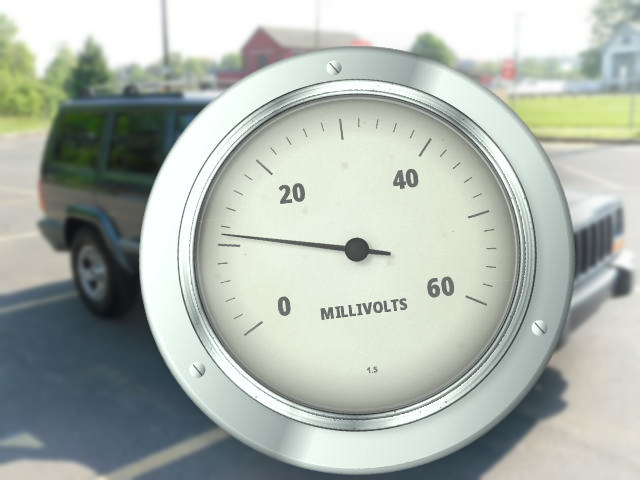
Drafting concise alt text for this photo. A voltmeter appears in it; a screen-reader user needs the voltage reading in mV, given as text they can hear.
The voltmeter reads 11 mV
